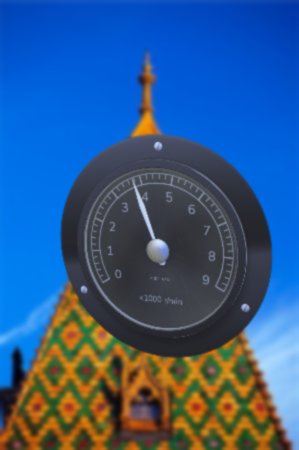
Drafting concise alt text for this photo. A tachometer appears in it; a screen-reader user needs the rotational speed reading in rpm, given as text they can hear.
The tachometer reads 3800 rpm
